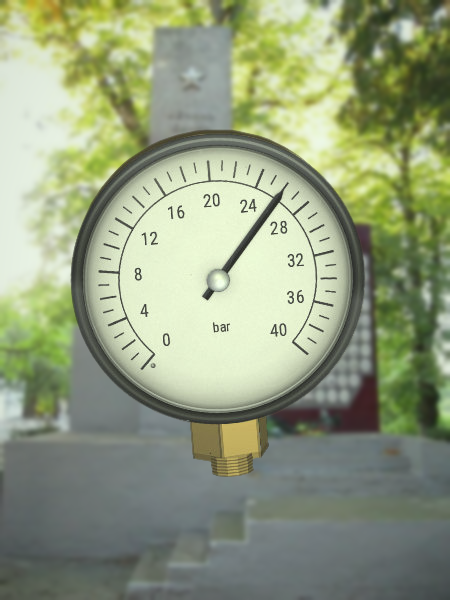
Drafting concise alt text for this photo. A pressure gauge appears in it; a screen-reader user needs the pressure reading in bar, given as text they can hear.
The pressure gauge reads 26 bar
